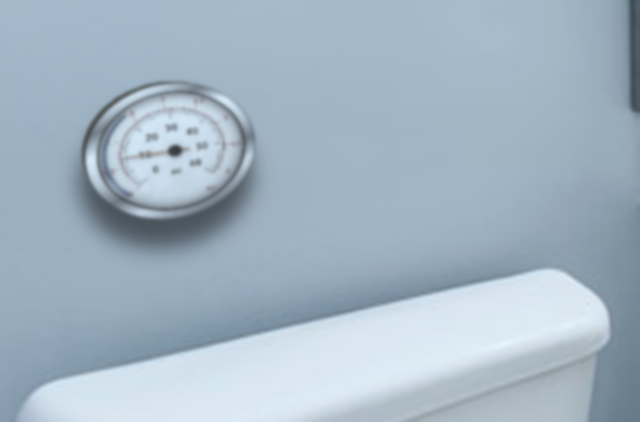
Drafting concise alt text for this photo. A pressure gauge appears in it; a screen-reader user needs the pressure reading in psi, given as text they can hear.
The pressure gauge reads 10 psi
